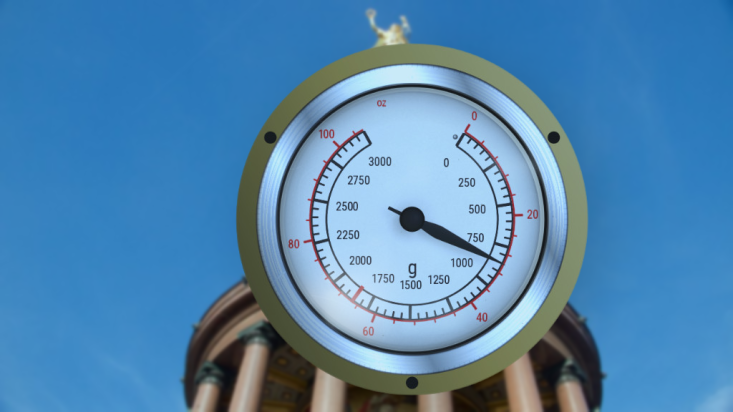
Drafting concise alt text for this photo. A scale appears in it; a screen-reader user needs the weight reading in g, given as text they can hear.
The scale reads 850 g
